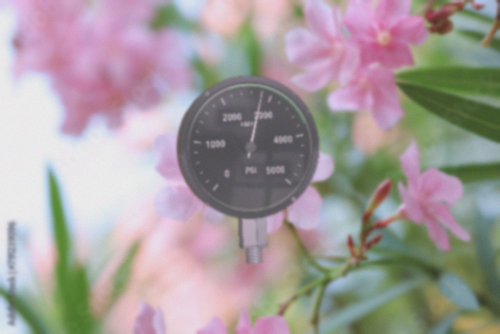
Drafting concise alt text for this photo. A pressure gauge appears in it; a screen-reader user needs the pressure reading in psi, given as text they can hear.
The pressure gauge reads 2800 psi
